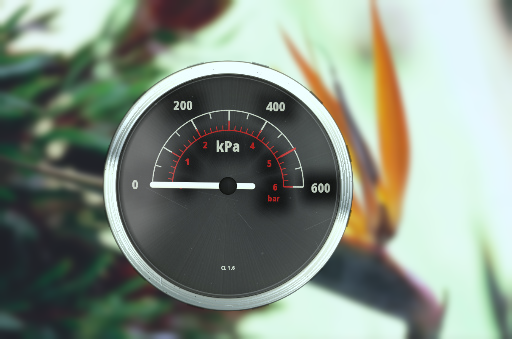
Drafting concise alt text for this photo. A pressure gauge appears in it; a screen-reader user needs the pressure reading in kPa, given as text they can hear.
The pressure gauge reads 0 kPa
